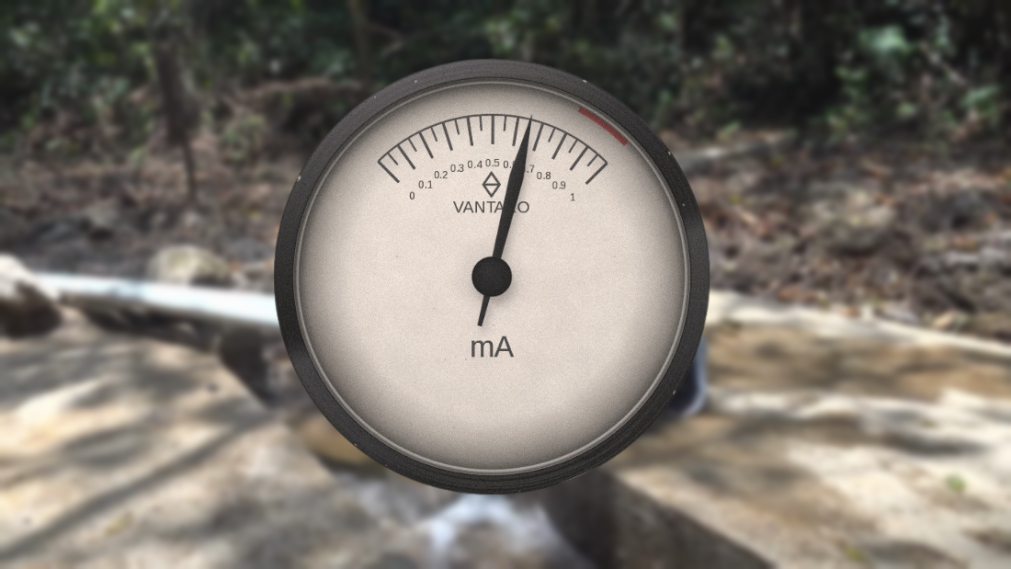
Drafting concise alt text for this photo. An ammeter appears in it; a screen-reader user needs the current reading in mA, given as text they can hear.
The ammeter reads 0.65 mA
